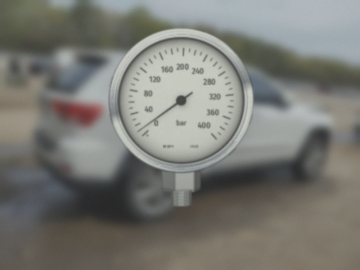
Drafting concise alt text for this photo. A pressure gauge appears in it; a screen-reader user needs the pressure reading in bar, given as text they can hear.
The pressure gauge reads 10 bar
